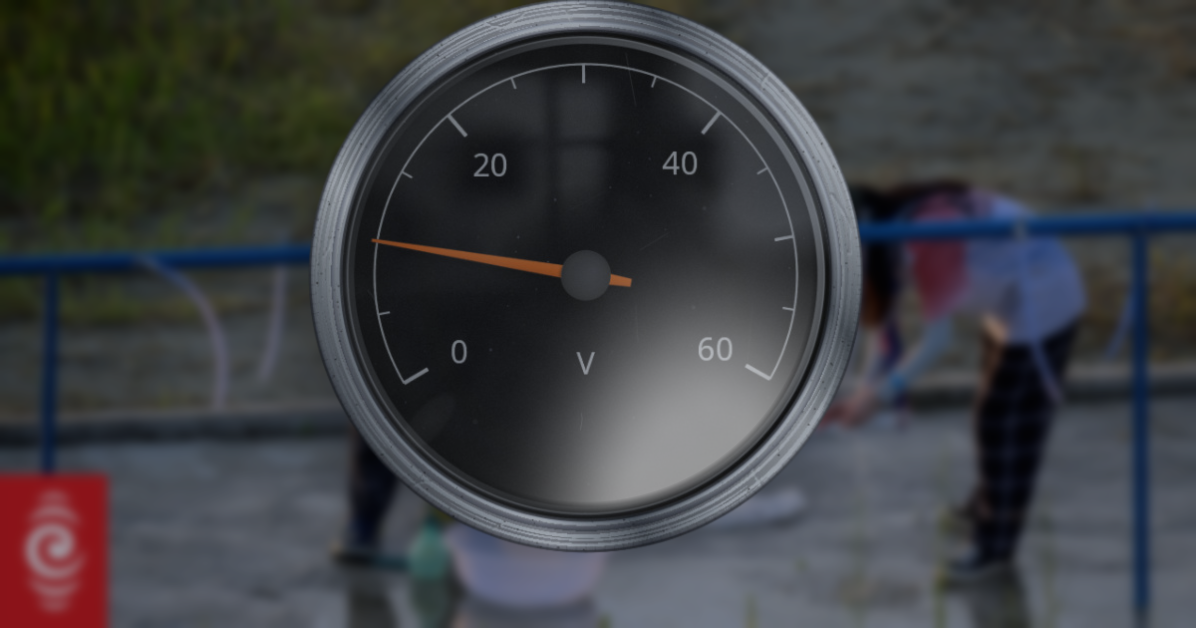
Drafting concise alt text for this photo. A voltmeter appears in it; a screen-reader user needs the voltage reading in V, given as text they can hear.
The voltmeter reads 10 V
